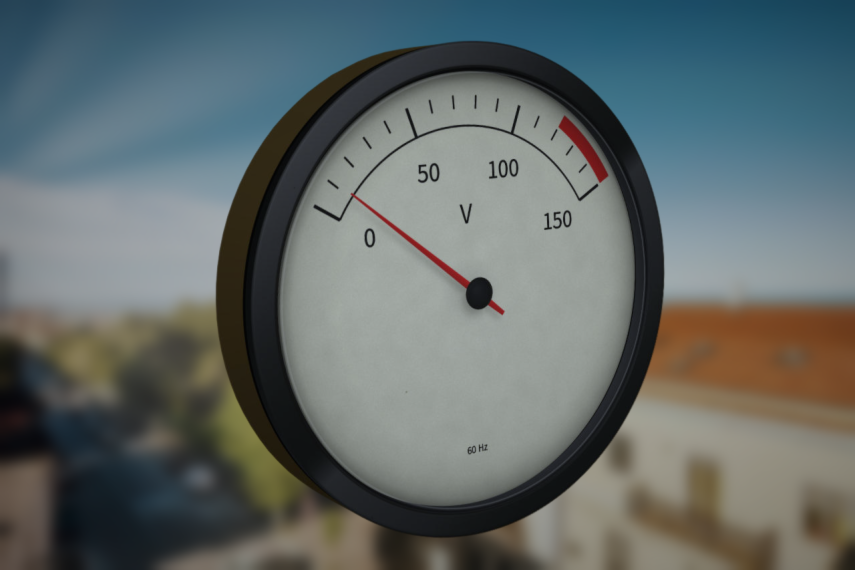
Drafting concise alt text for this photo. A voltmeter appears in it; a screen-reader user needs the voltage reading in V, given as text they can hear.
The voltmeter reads 10 V
